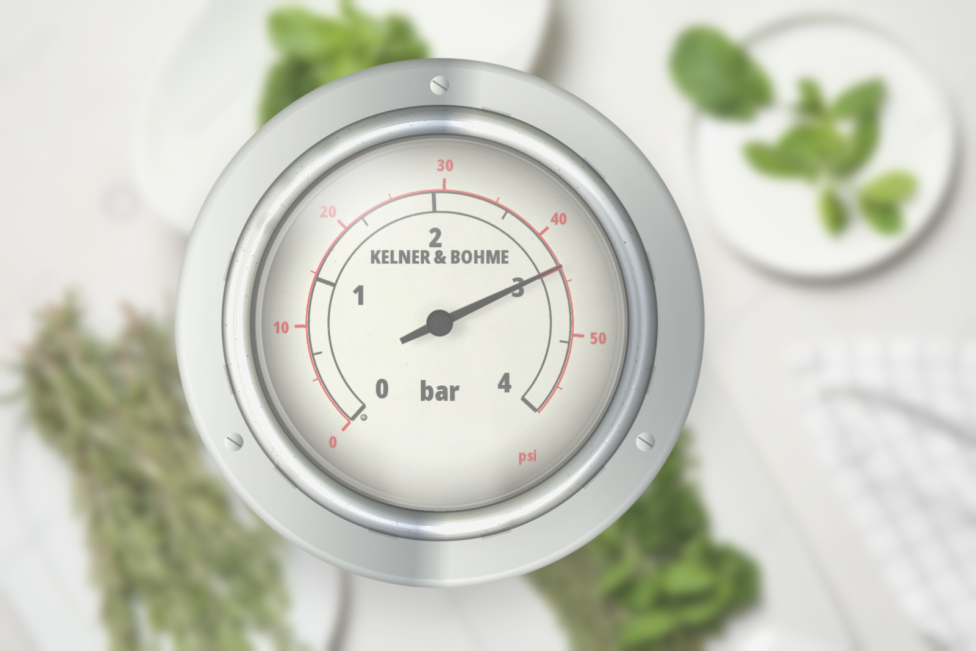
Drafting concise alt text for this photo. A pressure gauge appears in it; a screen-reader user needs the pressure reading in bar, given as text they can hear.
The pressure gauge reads 3 bar
